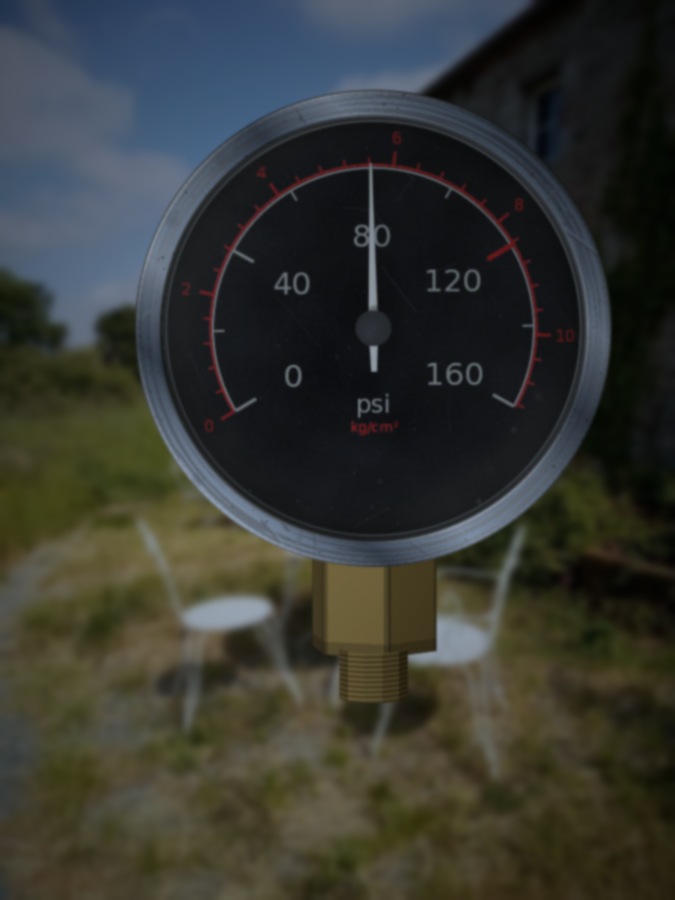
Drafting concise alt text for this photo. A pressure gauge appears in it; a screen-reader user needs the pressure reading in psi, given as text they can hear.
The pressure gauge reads 80 psi
